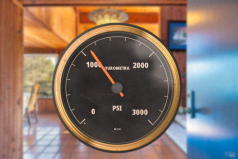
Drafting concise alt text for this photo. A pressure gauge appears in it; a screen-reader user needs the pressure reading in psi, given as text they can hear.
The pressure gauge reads 1100 psi
